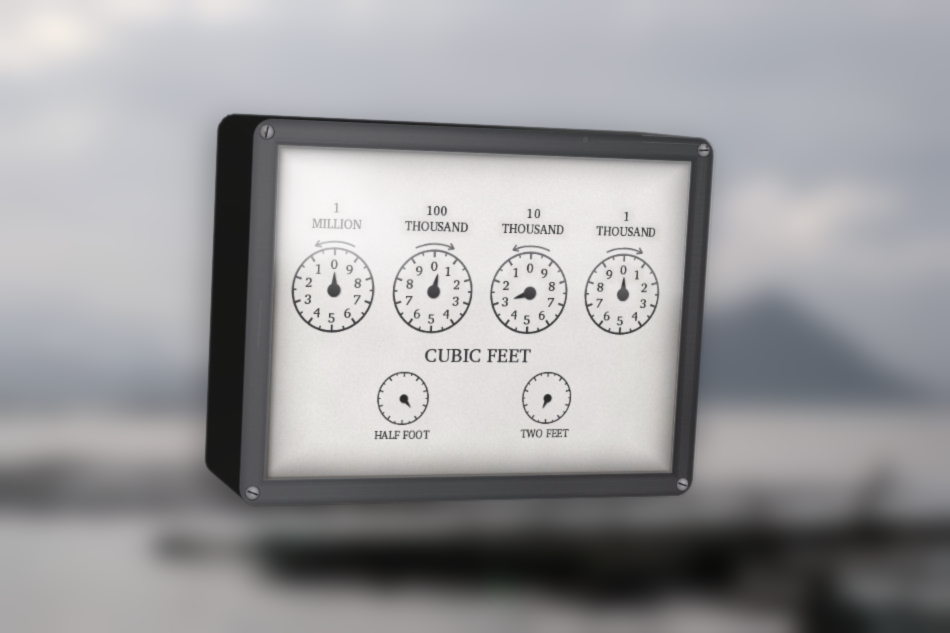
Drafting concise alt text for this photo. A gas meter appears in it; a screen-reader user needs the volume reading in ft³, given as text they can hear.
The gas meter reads 3000 ft³
